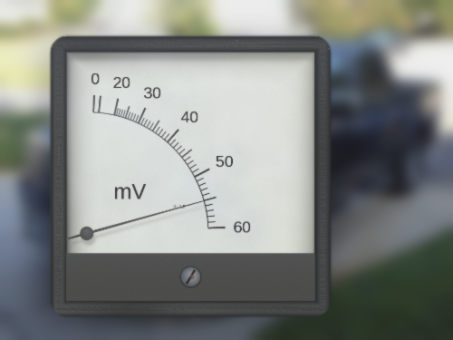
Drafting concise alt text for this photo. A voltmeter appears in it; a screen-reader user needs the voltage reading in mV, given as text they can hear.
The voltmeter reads 55 mV
